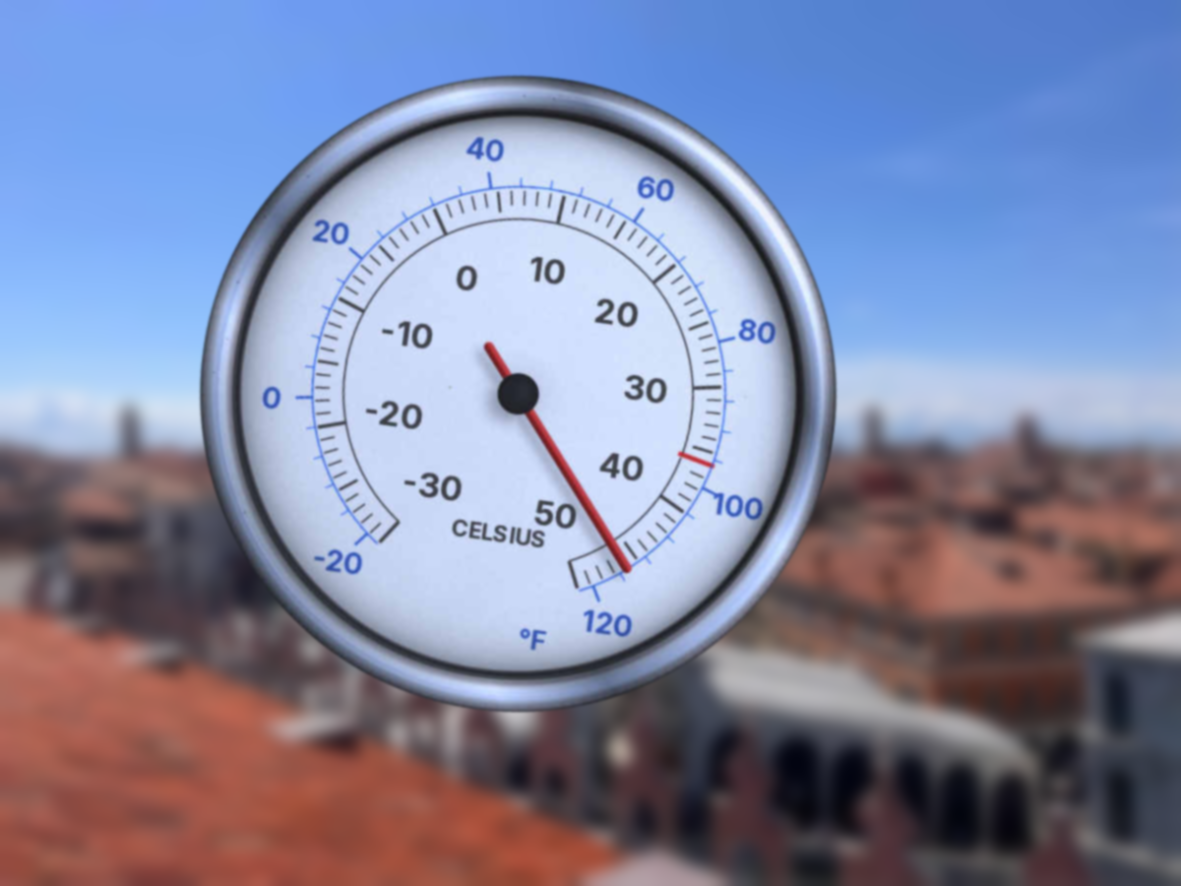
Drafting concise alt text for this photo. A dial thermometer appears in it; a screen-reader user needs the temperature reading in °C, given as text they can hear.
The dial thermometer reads 46 °C
